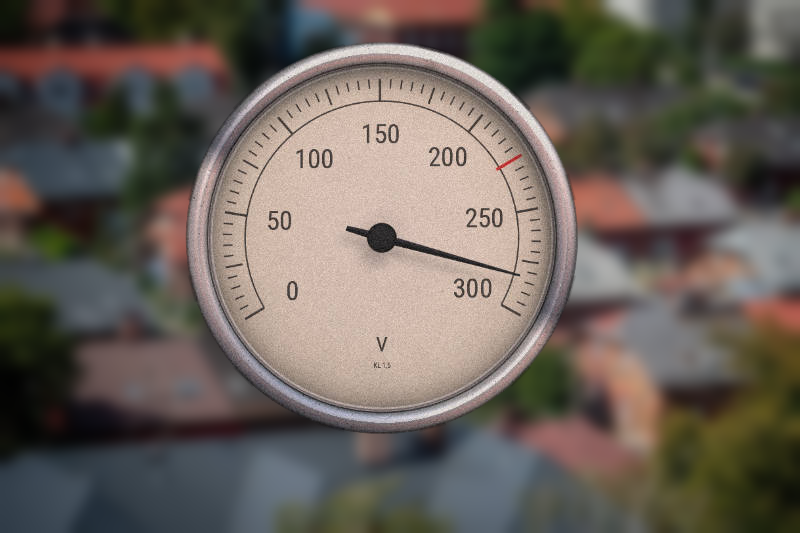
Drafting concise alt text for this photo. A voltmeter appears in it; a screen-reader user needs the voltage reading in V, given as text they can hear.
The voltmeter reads 282.5 V
